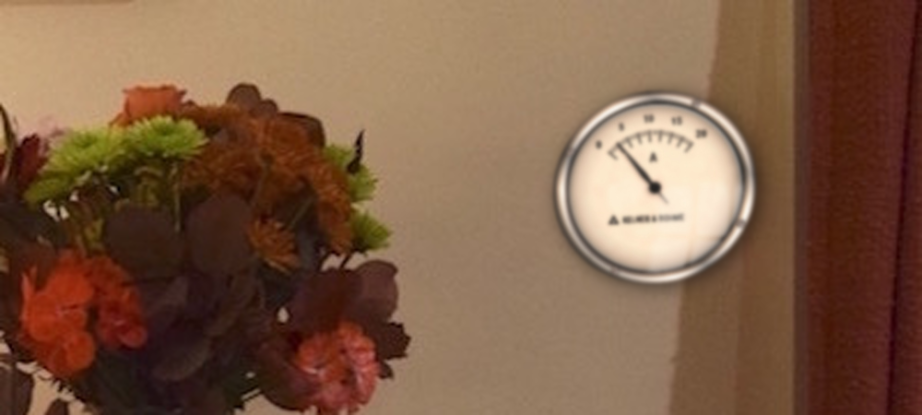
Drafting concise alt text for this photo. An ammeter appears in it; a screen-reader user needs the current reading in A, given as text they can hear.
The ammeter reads 2.5 A
